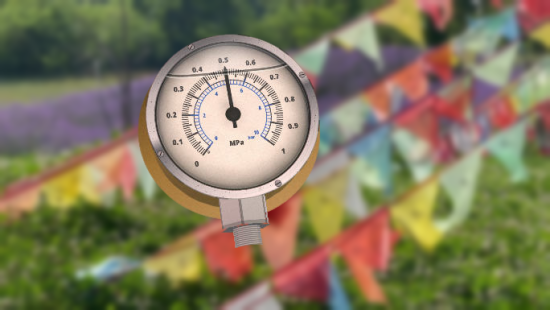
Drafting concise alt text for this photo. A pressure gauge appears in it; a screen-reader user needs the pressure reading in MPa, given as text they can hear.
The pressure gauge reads 0.5 MPa
